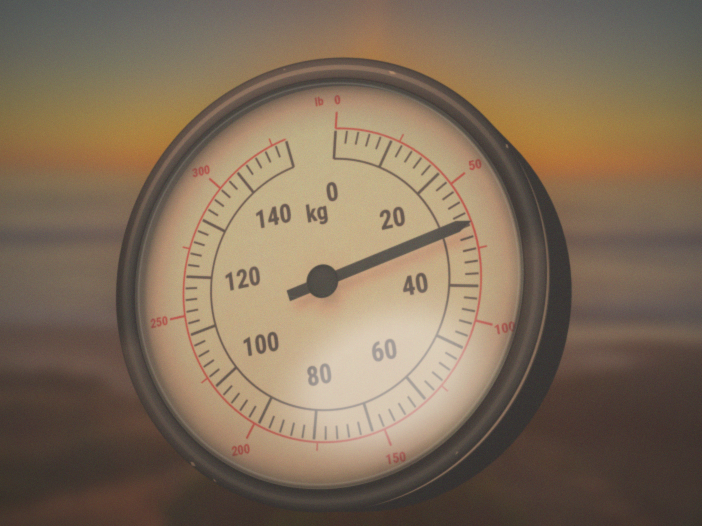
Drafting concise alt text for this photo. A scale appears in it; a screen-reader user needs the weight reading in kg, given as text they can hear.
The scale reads 30 kg
